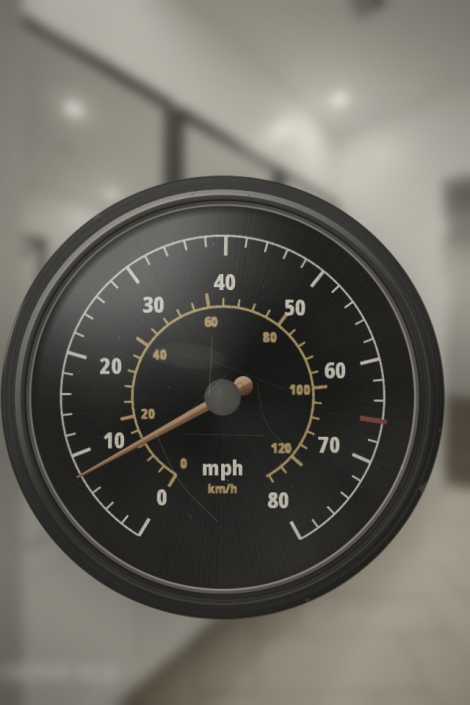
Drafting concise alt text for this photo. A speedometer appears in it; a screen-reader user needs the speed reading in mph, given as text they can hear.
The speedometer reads 8 mph
